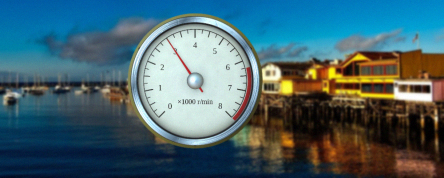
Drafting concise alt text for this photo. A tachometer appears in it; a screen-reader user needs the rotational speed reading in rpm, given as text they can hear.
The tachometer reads 3000 rpm
